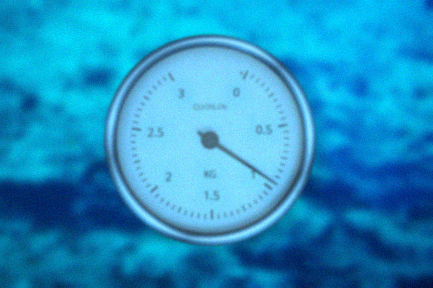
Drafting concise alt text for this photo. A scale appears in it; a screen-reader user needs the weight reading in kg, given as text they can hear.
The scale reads 0.95 kg
